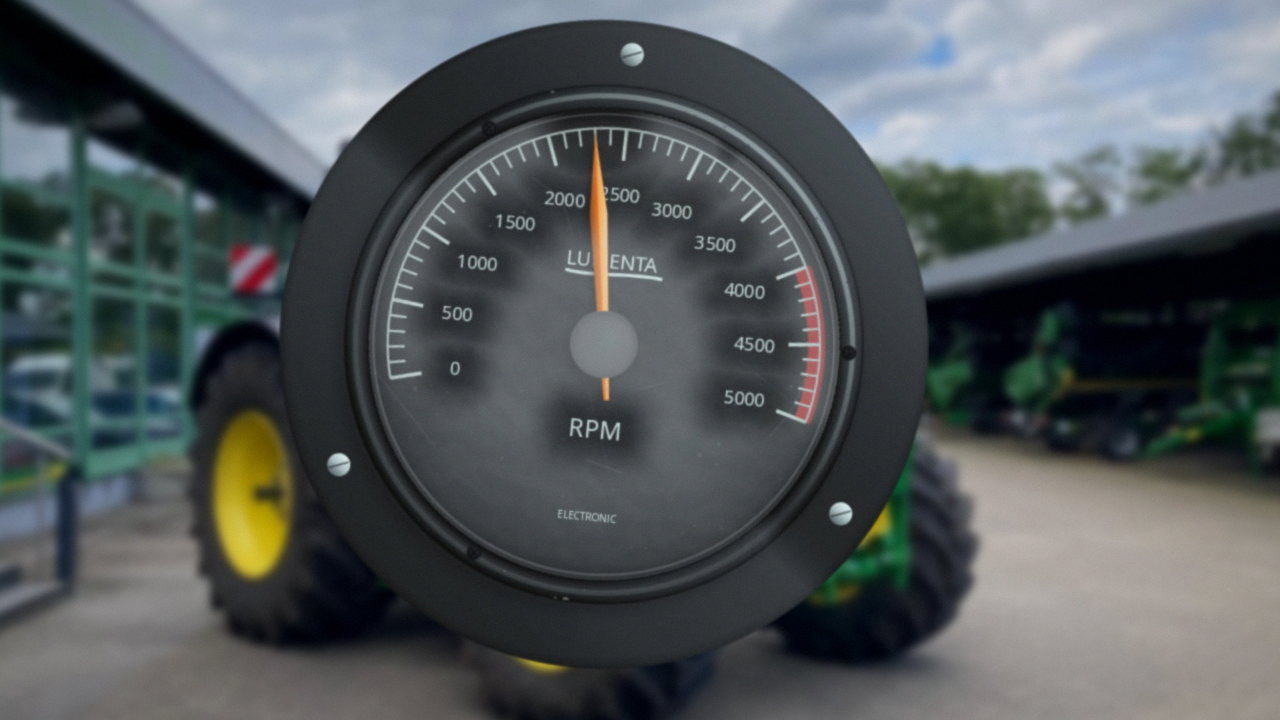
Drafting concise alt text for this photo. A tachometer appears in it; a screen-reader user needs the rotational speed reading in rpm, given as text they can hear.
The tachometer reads 2300 rpm
